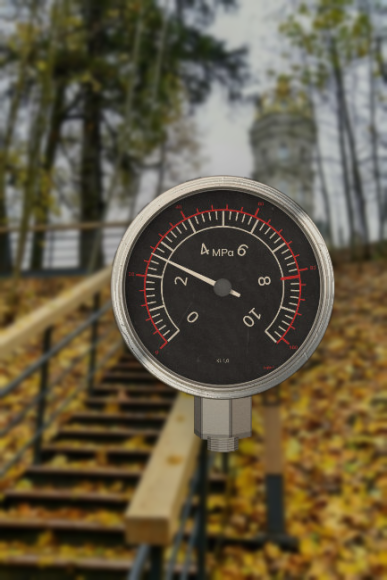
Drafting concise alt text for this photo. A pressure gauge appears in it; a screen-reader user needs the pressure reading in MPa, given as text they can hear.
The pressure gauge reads 2.6 MPa
